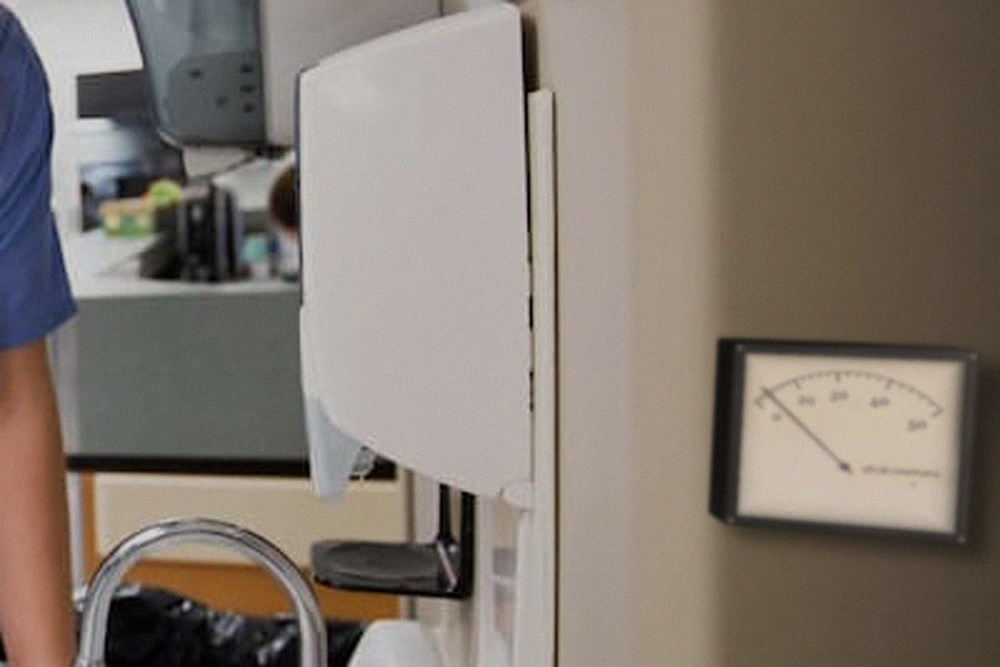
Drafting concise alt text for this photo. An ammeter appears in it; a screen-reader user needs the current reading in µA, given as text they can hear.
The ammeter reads 10 µA
